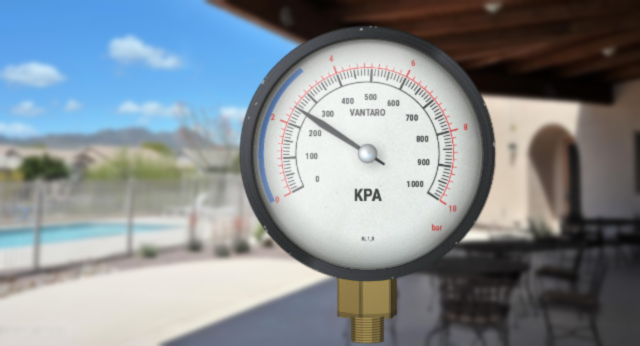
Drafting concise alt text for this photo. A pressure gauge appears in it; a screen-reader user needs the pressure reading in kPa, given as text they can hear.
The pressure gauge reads 250 kPa
